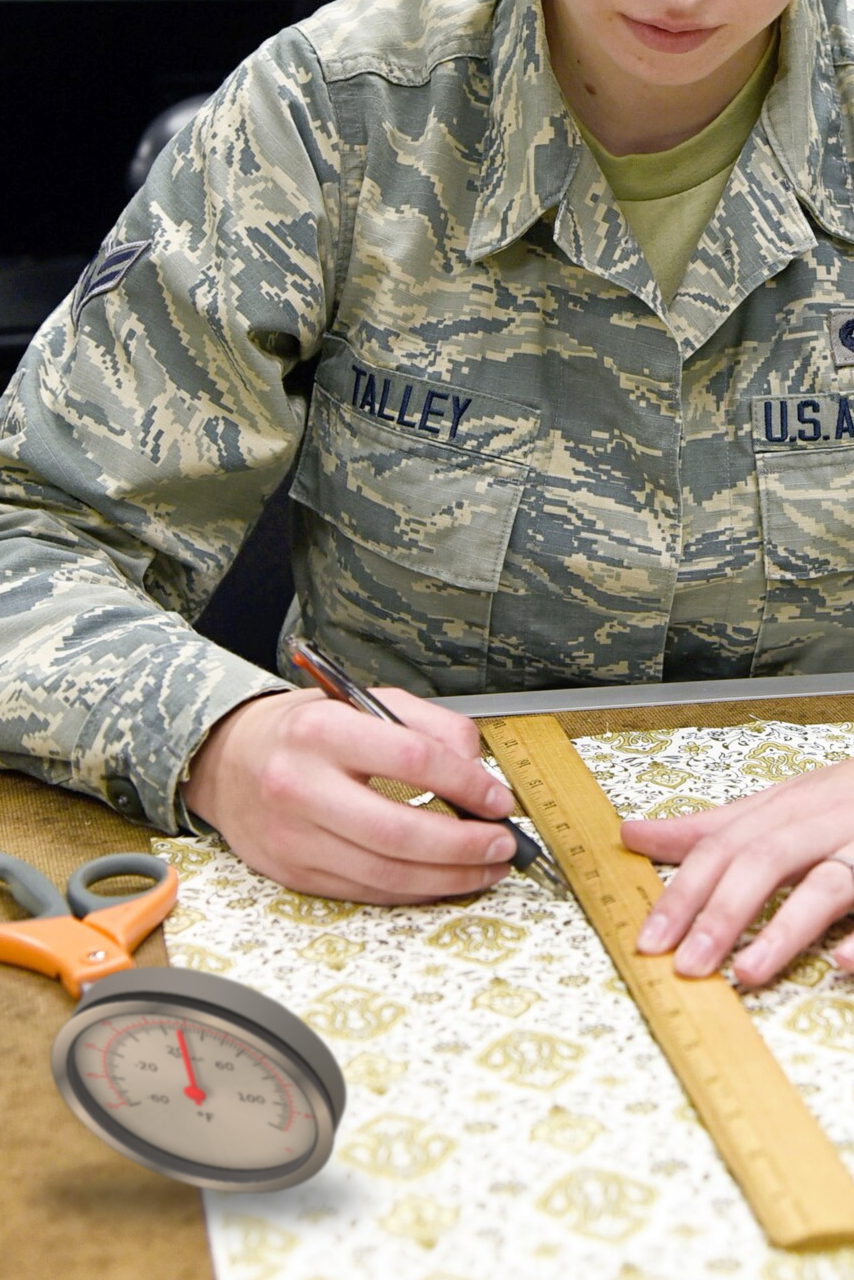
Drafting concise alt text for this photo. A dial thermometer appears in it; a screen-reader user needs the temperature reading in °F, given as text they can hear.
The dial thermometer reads 30 °F
